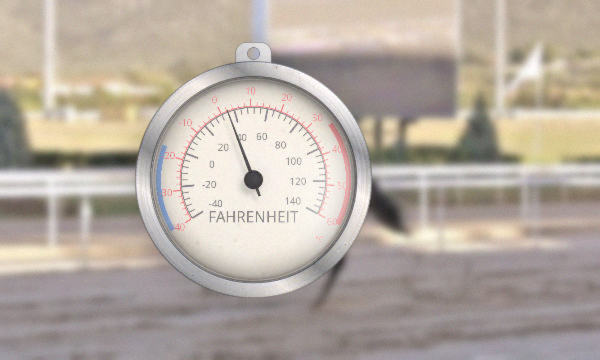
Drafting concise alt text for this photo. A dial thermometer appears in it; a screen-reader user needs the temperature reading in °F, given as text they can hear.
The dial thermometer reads 36 °F
